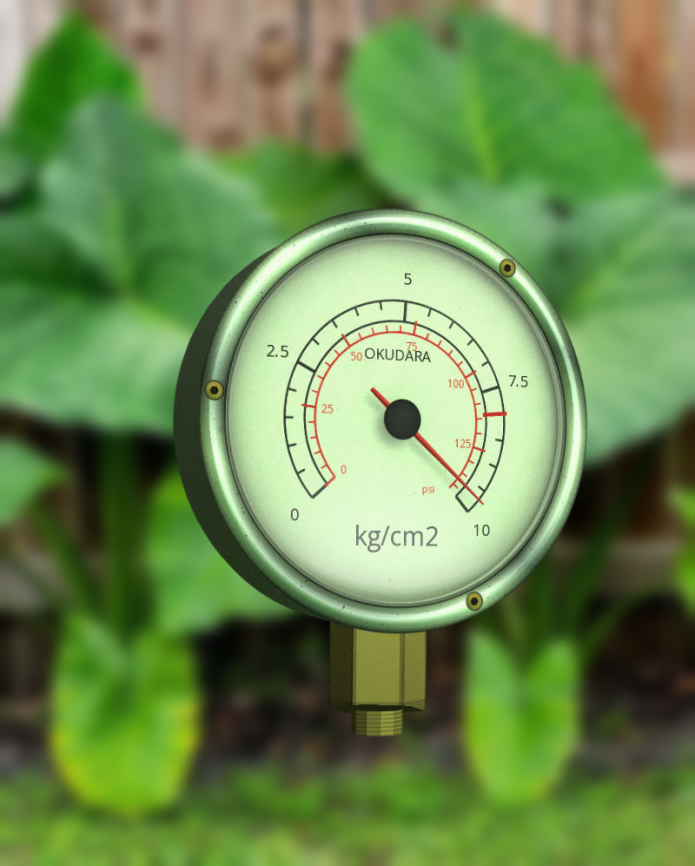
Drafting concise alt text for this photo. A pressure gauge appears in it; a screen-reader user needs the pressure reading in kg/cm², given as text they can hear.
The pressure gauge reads 9.75 kg/cm²
